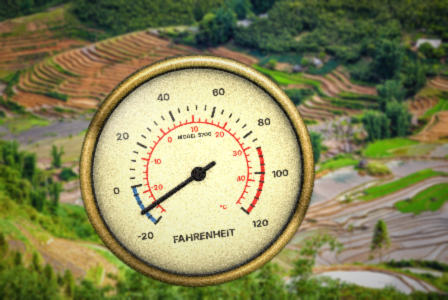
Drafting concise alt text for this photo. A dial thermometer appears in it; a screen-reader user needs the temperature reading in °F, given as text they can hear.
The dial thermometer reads -12 °F
